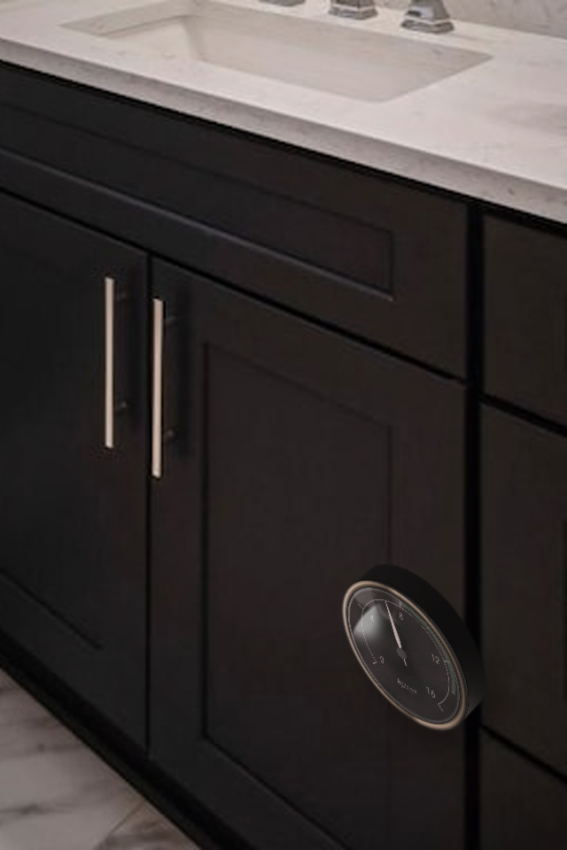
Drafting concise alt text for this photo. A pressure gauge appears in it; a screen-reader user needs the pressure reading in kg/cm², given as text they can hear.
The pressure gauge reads 7 kg/cm²
